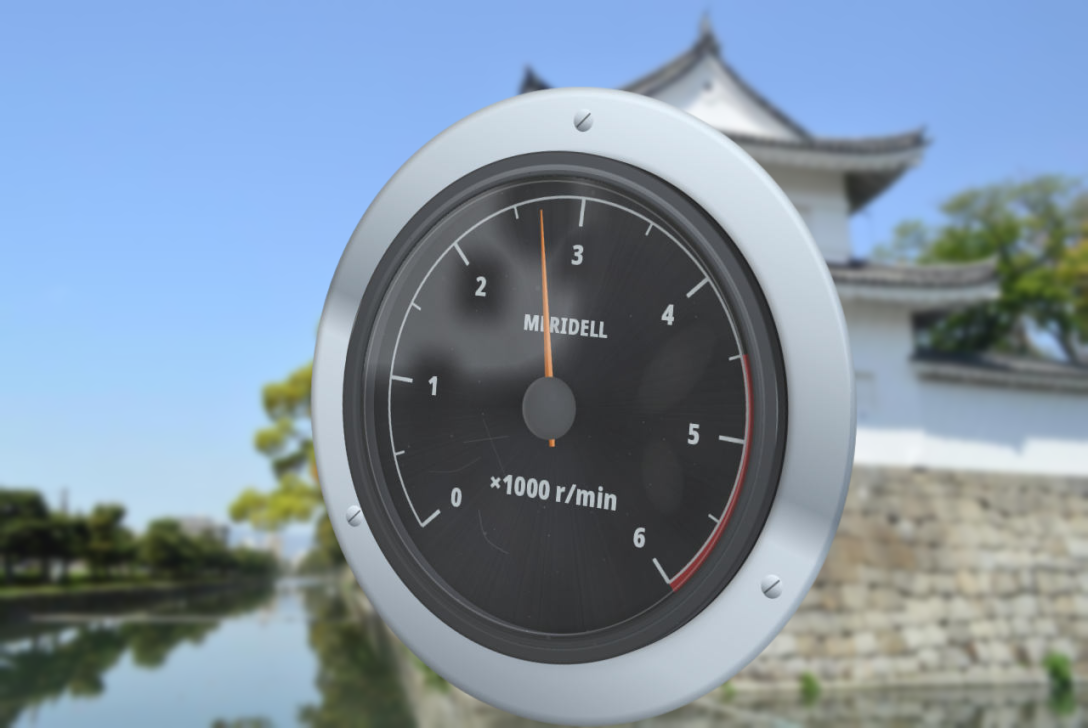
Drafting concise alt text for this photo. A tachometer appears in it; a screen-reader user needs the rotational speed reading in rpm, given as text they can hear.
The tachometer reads 2750 rpm
